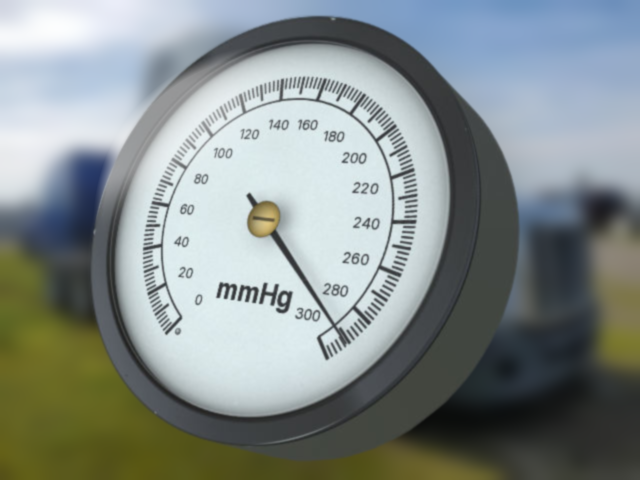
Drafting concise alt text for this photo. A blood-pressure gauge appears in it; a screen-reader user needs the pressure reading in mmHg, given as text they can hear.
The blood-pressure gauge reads 290 mmHg
